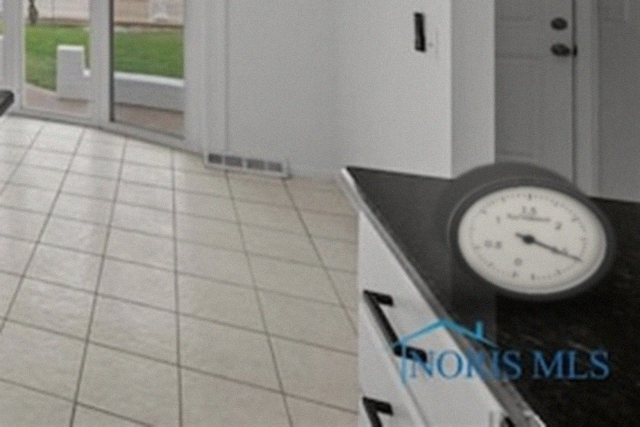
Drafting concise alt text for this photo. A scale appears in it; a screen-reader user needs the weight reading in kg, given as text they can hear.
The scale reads 2.5 kg
